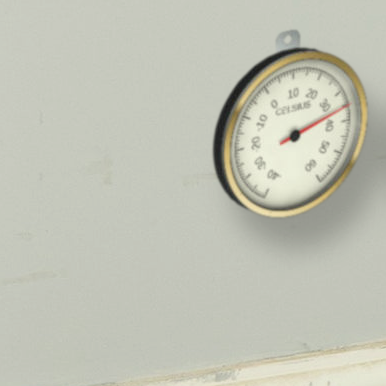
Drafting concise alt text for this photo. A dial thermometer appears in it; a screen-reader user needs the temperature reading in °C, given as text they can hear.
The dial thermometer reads 35 °C
